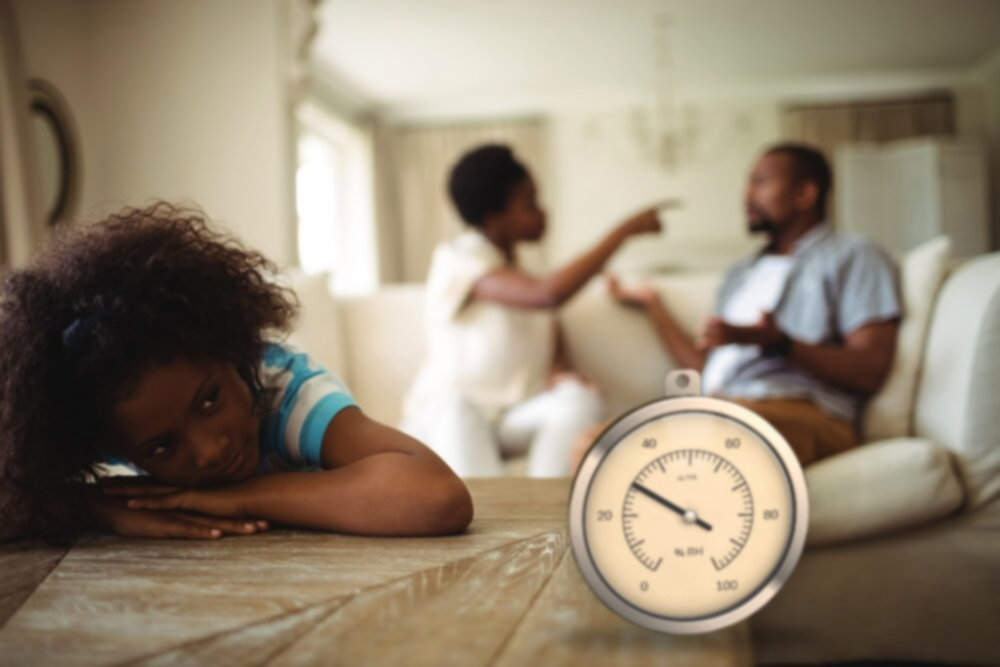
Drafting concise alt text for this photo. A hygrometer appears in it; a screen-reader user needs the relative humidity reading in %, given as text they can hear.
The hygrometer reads 30 %
